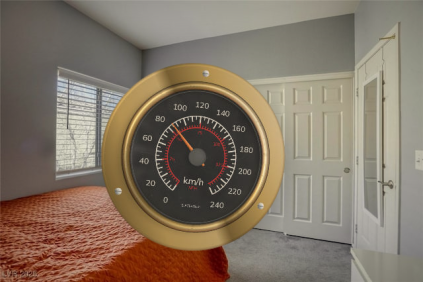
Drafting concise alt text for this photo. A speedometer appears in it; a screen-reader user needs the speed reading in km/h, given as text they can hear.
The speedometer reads 85 km/h
